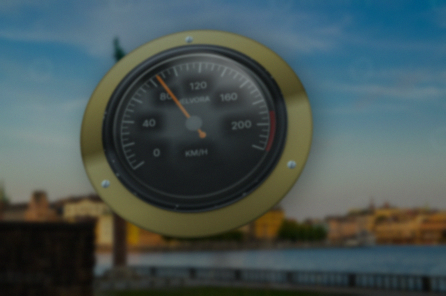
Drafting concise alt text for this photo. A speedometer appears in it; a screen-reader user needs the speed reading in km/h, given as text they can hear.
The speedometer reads 85 km/h
